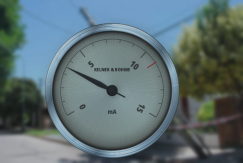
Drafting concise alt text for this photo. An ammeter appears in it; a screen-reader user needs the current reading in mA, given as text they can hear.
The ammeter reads 3.5 mA
